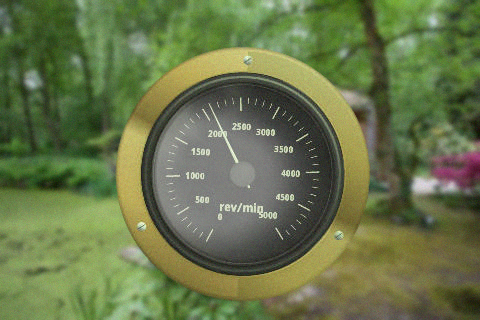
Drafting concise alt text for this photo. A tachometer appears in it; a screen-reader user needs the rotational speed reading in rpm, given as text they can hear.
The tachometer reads 2100 rpm
